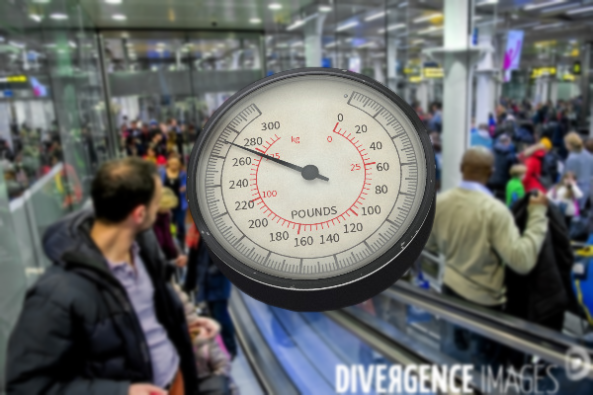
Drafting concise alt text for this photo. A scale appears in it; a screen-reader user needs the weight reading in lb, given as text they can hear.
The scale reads 270 lb
